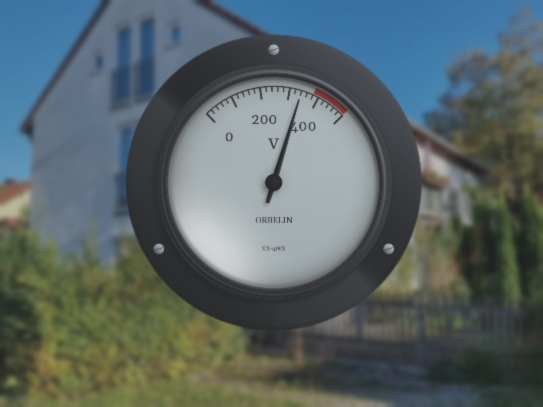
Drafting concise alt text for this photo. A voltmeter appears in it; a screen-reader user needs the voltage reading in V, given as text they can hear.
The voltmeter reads 340 V
